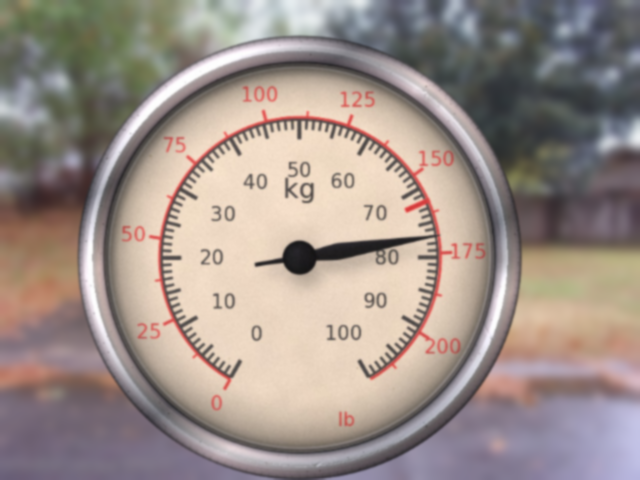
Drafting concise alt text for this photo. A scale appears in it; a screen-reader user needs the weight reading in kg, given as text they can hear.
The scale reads 77 kg
